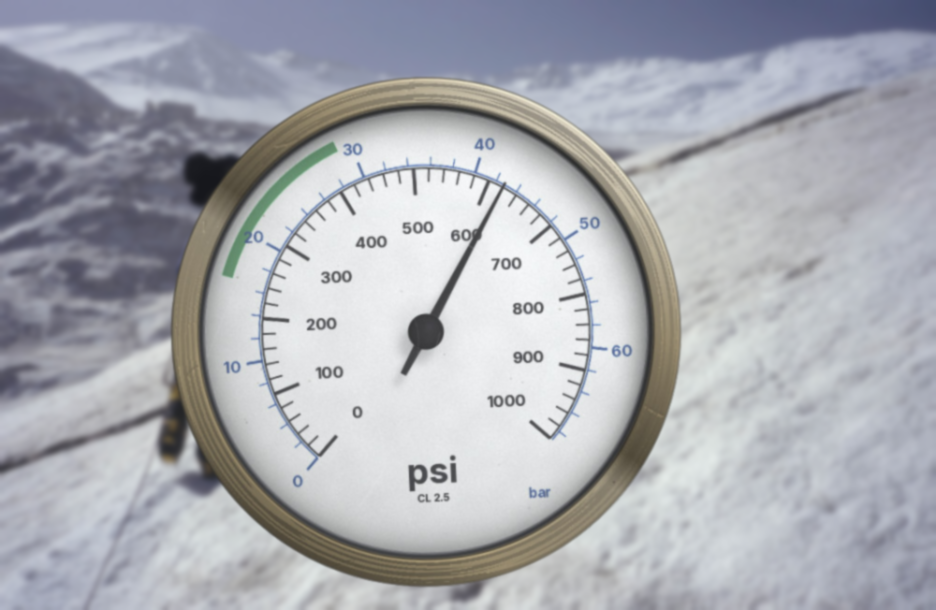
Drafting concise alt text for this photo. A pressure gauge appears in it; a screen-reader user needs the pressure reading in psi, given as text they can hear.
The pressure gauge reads 620 psi
